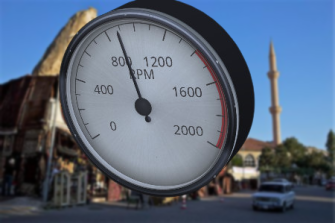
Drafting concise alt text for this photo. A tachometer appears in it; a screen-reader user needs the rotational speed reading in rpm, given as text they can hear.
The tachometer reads 900 rpm
